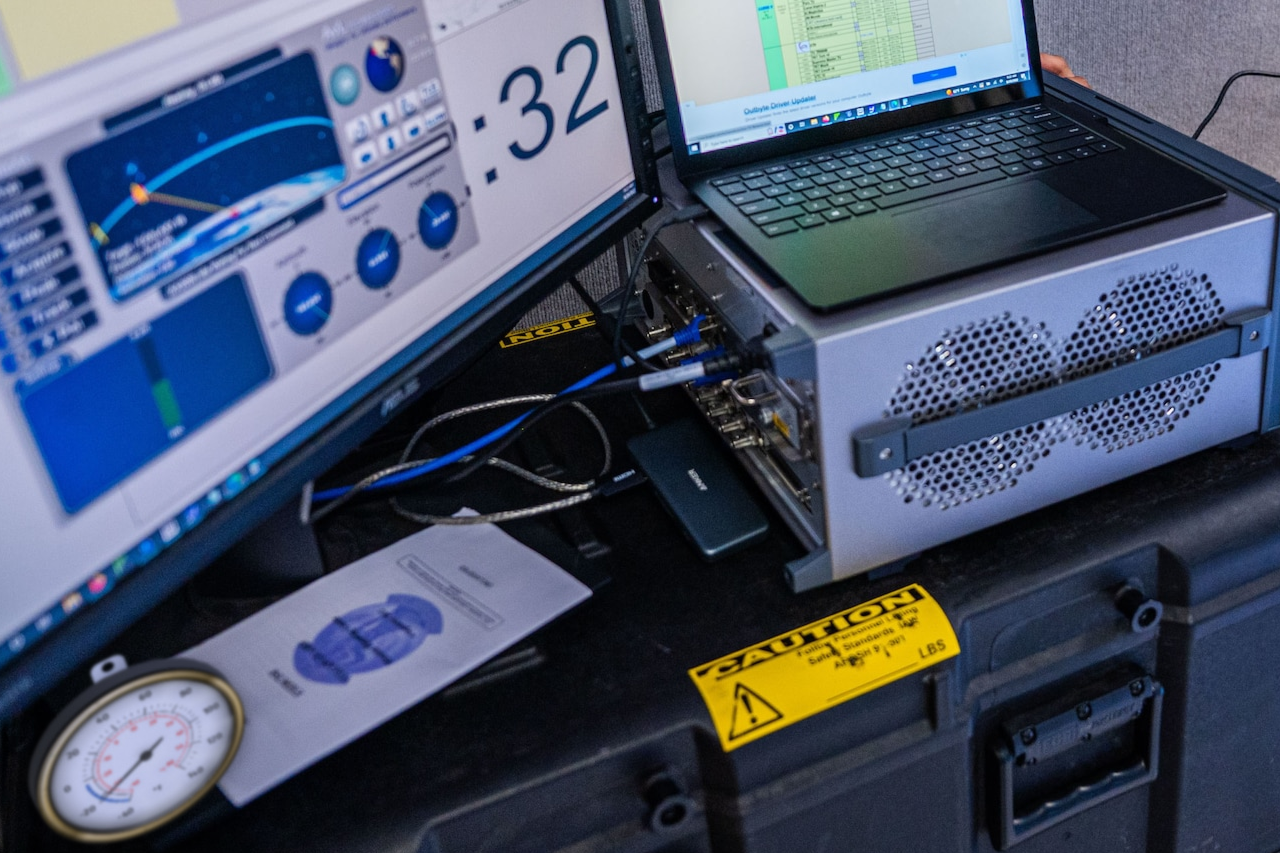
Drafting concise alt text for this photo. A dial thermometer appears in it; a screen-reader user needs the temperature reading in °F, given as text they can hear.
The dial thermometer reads -20 °F
